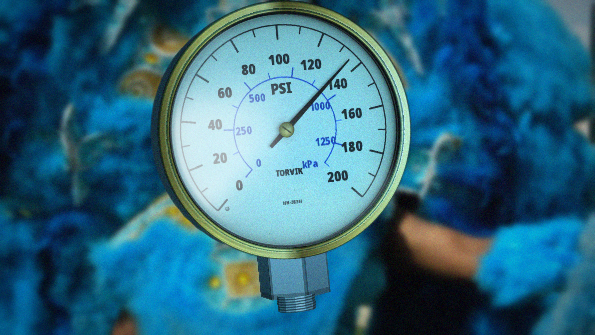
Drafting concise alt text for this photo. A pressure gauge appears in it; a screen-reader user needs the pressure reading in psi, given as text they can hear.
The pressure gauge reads 135 psi
